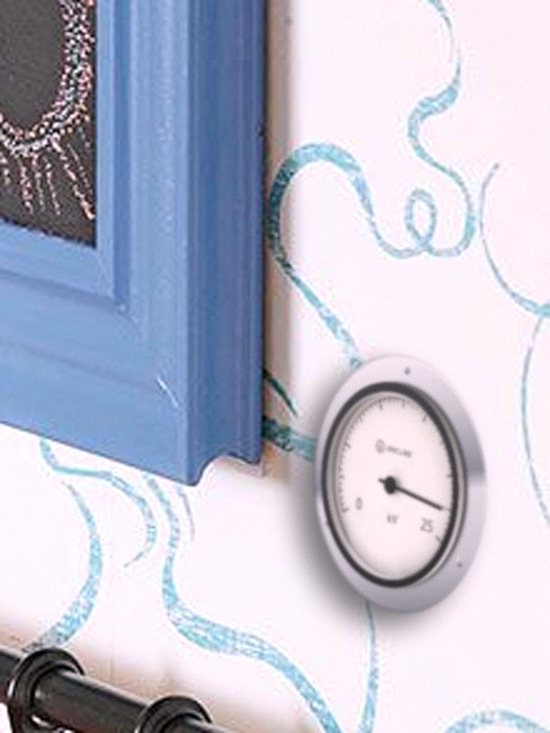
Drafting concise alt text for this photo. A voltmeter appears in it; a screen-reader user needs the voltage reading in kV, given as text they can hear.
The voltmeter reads 22.5 kV
